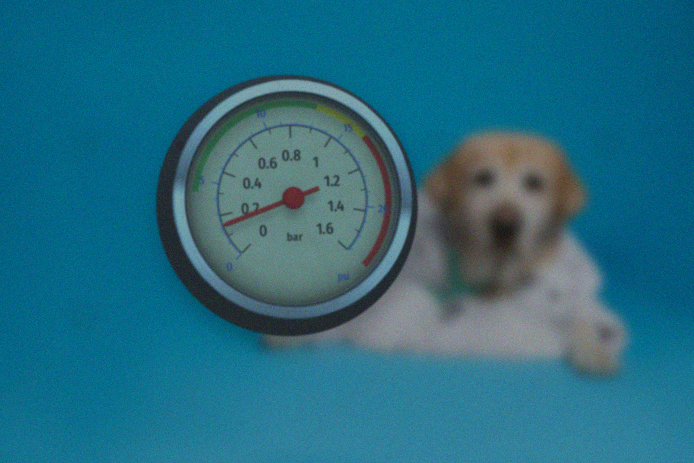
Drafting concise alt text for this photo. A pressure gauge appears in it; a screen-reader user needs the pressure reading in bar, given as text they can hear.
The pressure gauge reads 0.15 bar
